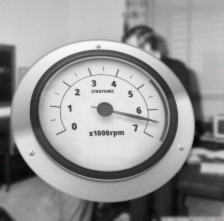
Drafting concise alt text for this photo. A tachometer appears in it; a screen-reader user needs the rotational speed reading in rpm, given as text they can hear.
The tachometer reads 6500 rpm
